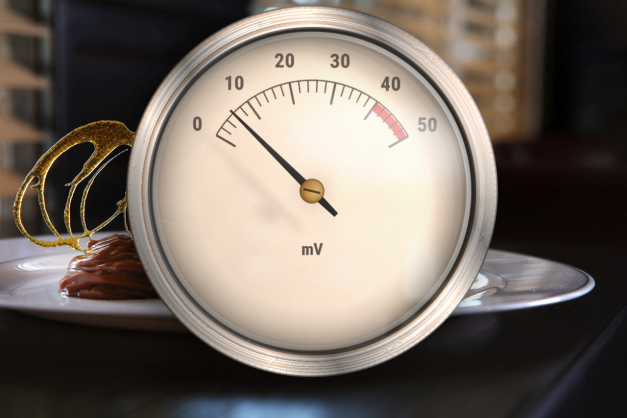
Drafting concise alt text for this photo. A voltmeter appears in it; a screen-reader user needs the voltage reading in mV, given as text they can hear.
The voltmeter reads 6 mV
